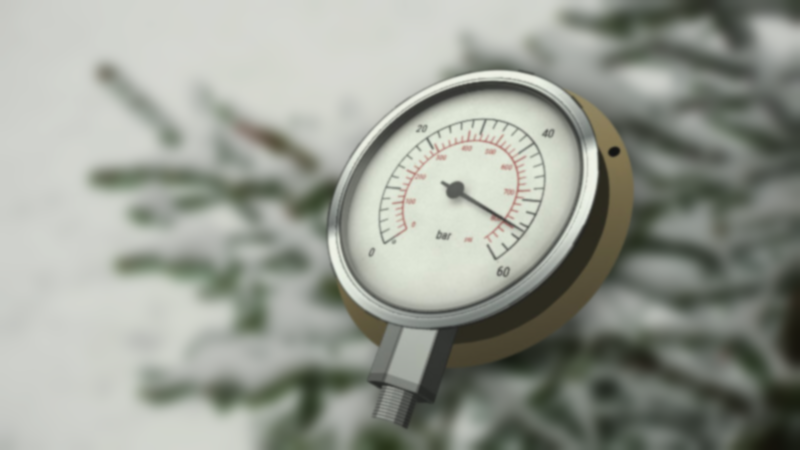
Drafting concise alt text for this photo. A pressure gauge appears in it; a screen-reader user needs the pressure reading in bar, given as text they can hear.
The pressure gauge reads 55 bar
